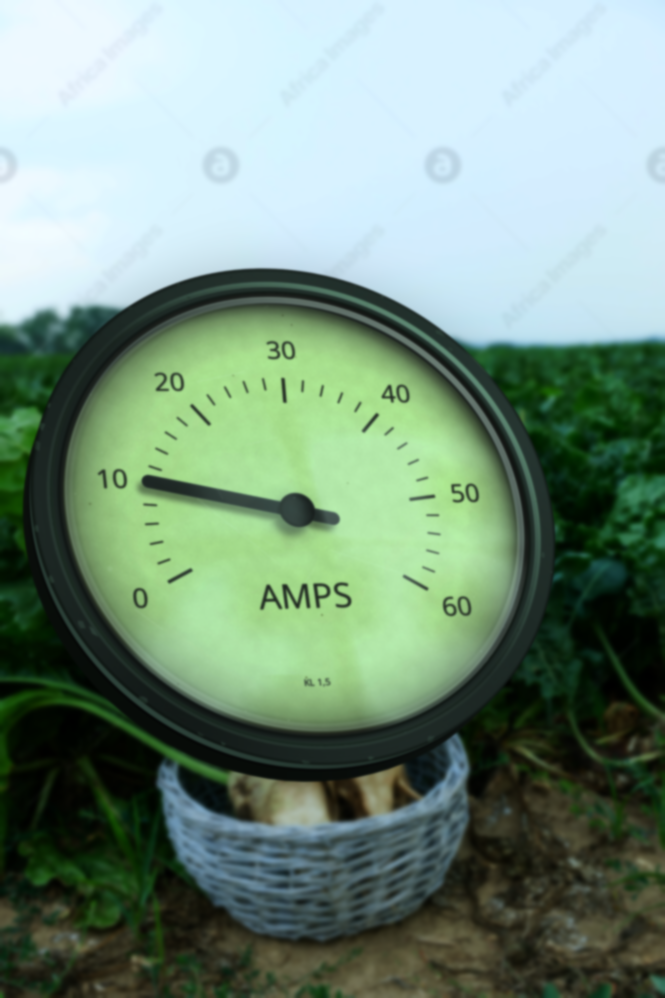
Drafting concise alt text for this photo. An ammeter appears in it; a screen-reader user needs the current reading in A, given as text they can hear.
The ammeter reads 10 A
